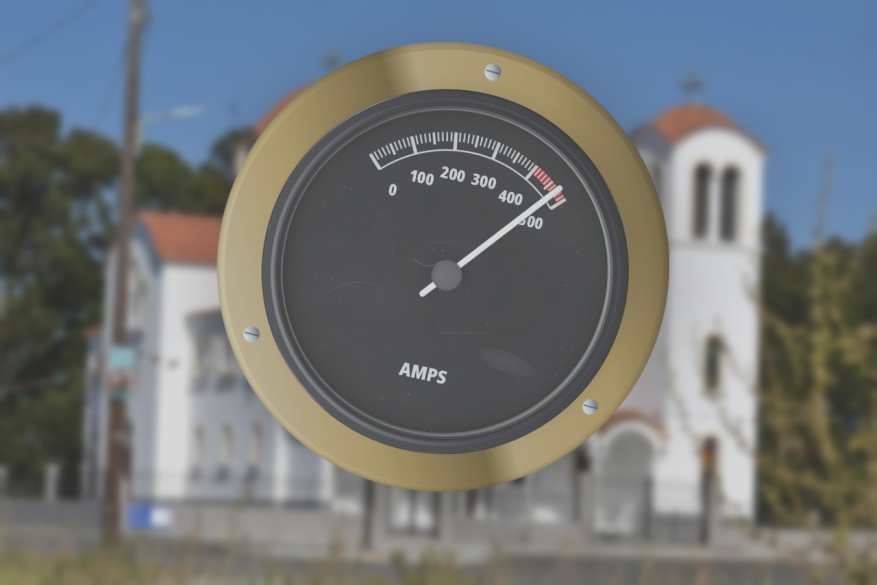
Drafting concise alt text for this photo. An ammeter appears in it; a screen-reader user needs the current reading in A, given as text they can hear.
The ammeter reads 470 A
